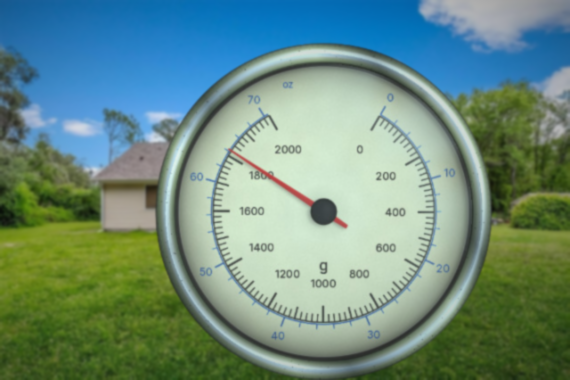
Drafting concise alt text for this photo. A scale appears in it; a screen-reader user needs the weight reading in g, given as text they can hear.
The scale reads 1820 g
